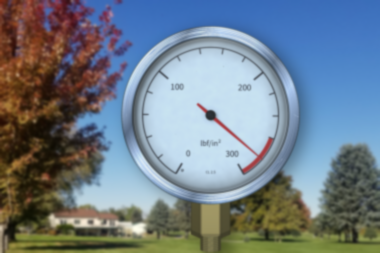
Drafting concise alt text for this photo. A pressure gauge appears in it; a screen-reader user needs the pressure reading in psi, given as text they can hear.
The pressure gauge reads 280 psi
